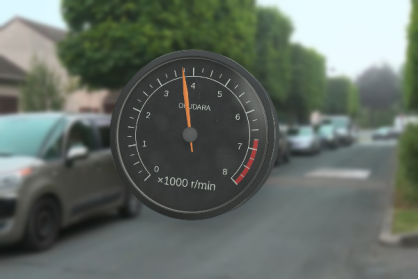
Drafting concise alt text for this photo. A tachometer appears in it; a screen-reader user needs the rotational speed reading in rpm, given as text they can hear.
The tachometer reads 3750 rpm
